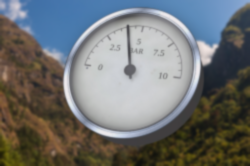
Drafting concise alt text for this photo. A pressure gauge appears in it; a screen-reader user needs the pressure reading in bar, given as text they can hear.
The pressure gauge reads 4 bar
